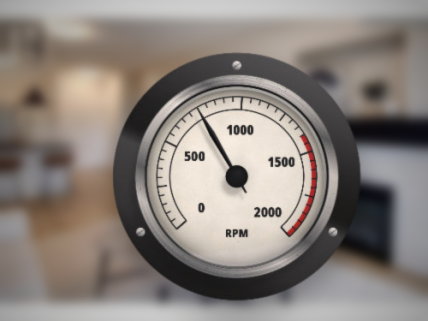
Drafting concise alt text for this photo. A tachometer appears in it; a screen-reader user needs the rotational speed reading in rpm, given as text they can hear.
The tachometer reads 750 rpm
